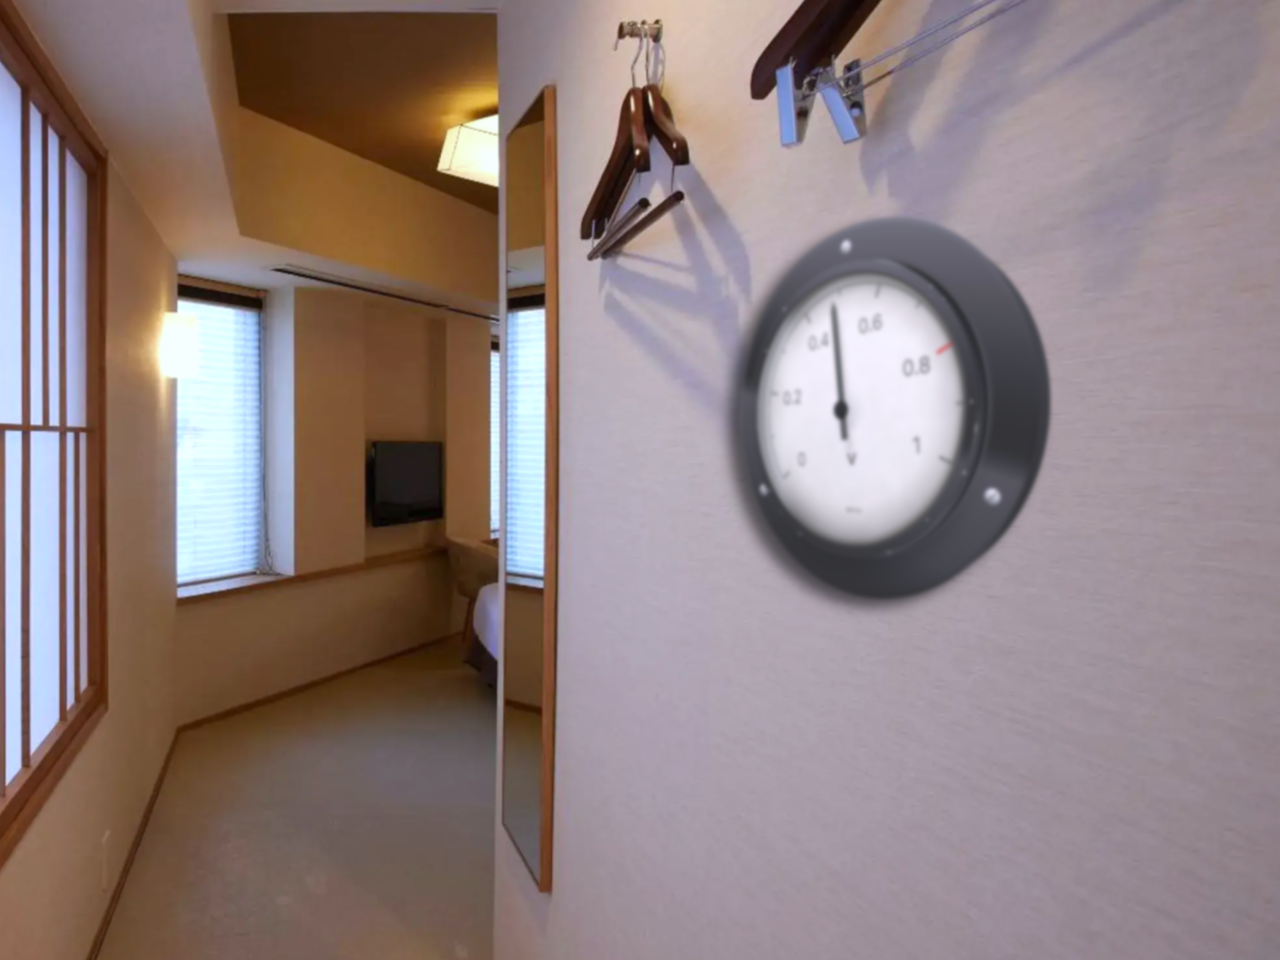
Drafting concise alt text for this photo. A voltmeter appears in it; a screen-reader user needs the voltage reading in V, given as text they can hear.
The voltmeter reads 0.5 V
